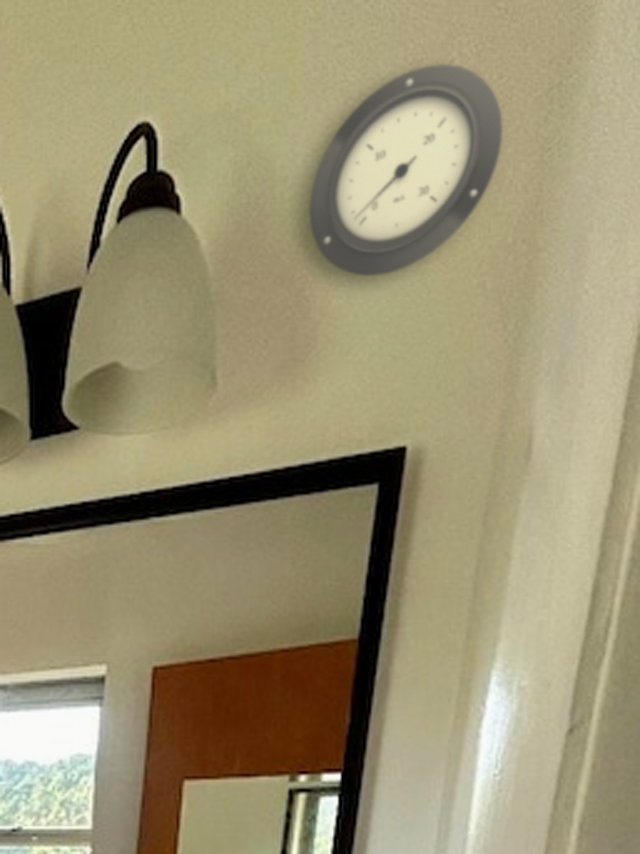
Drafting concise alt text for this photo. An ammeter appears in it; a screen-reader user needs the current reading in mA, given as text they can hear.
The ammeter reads 1 mA
